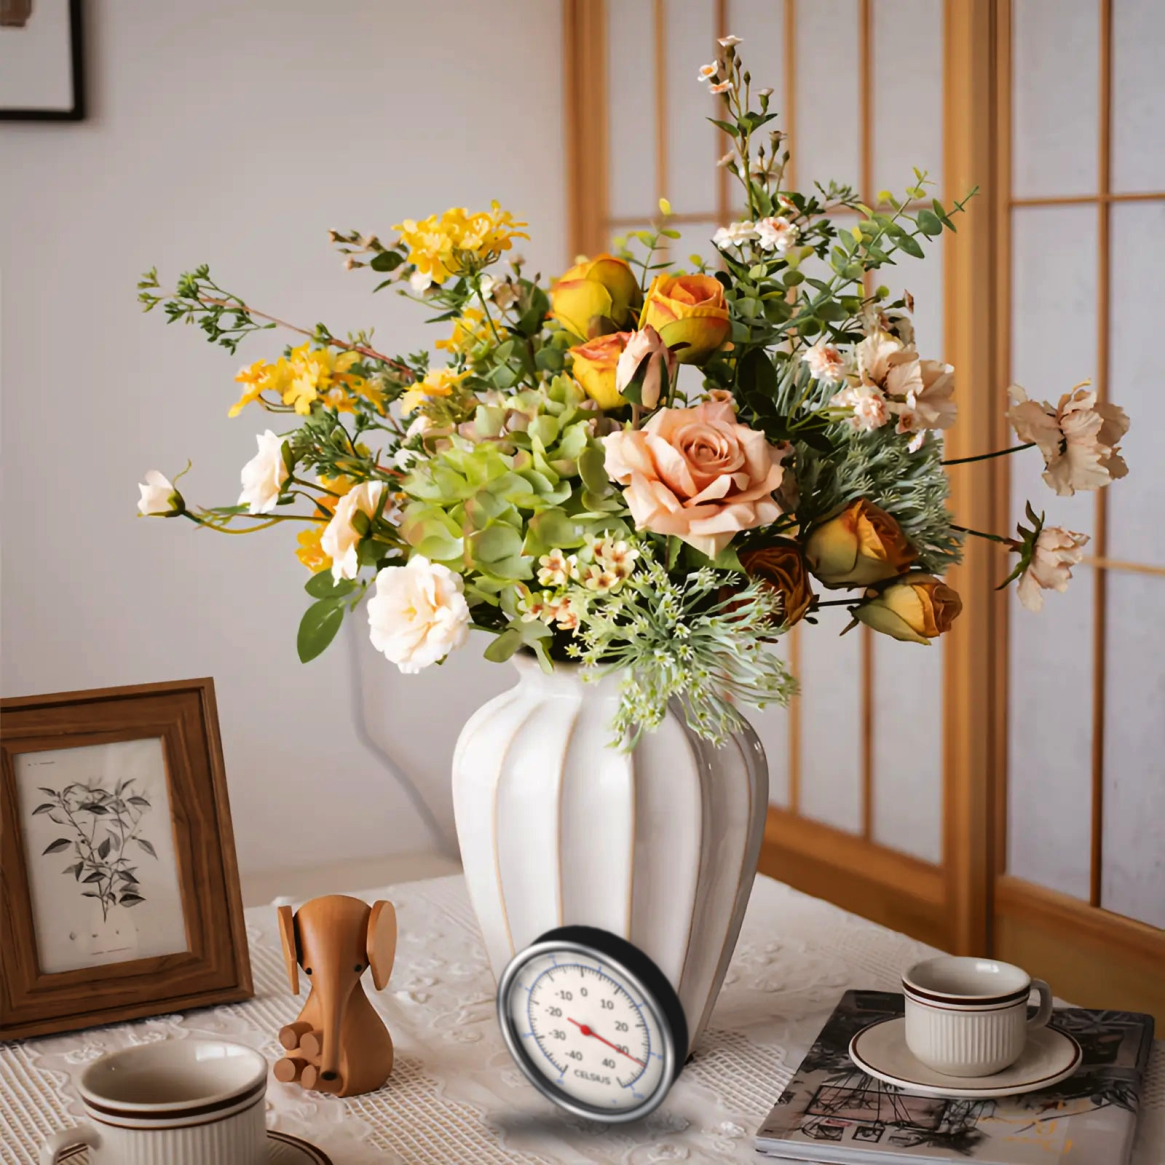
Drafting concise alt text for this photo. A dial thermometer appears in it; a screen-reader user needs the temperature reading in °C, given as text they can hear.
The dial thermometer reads 30 °C
